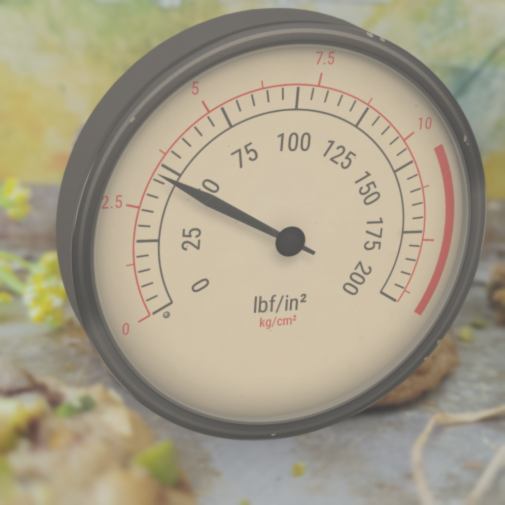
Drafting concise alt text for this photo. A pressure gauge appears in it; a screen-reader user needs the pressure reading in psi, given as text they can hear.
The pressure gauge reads 47.5 psi
